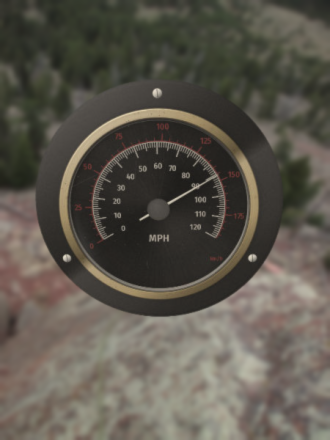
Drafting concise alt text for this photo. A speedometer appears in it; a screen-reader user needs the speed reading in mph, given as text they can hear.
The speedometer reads 90 mph
